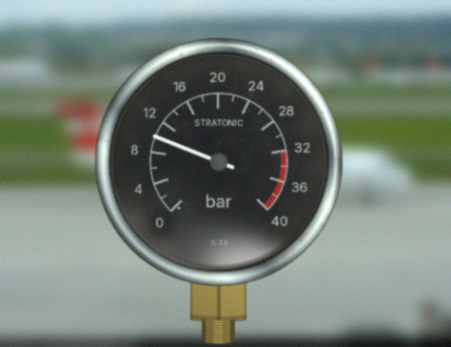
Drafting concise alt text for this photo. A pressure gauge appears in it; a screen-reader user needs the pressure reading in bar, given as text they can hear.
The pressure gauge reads 10 bar
